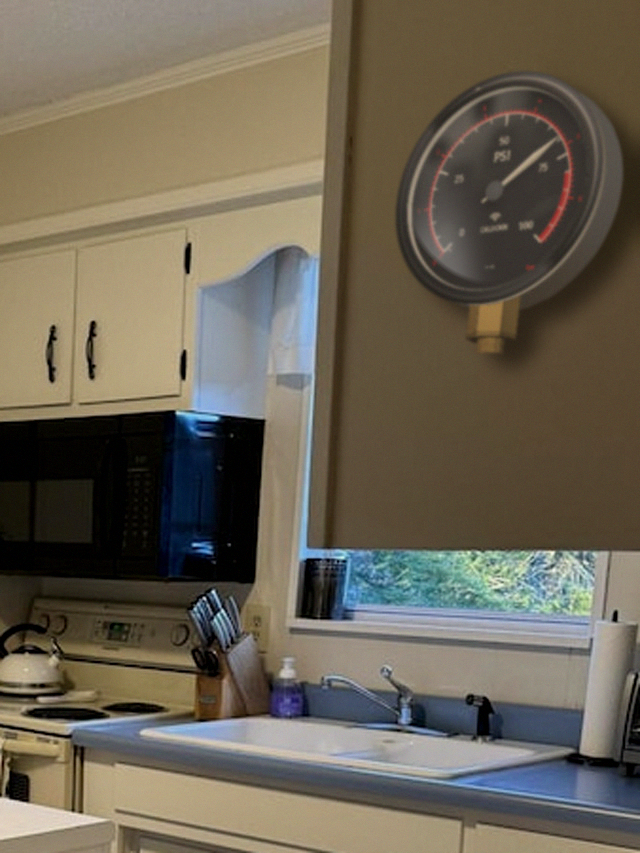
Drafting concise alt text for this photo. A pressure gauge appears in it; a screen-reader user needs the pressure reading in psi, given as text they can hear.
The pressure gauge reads 70 psi
